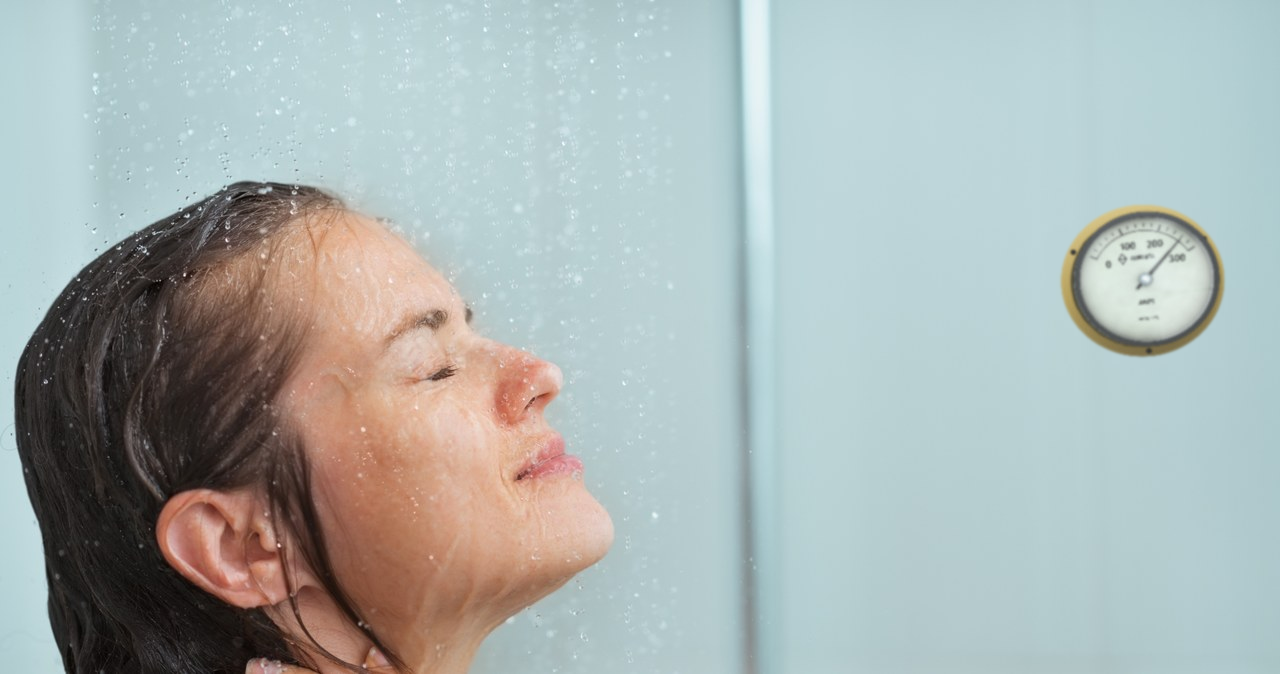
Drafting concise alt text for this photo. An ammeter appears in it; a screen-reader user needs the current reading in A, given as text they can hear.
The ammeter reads 260 A
